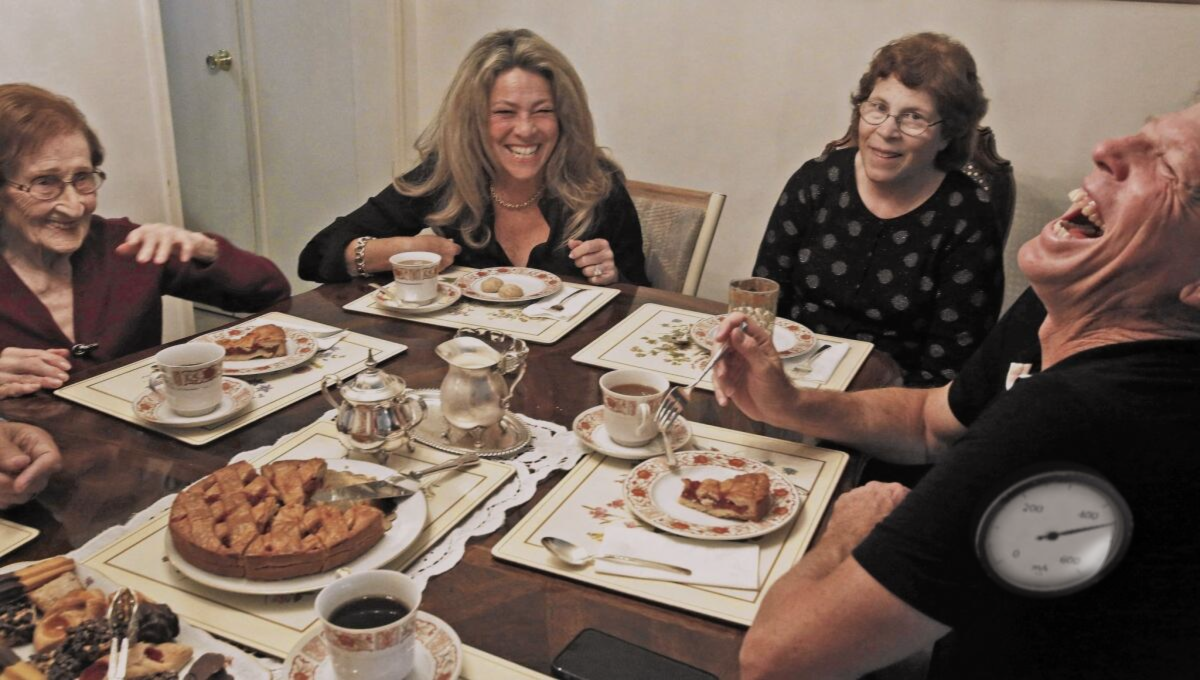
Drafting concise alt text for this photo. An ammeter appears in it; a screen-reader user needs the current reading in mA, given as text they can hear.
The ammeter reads 450 mA
